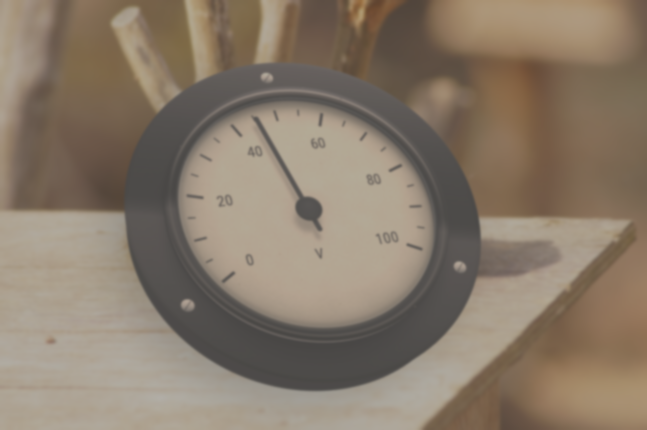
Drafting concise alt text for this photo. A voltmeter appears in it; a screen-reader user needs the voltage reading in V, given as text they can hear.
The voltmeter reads 45 V
